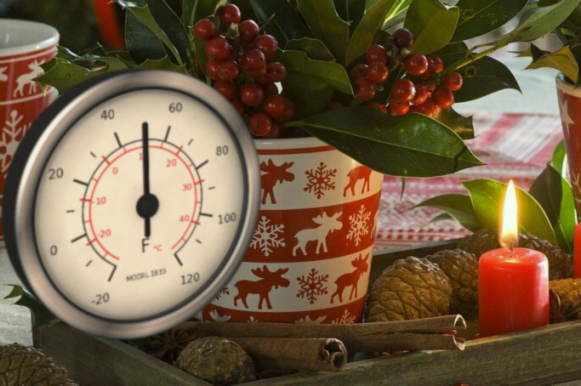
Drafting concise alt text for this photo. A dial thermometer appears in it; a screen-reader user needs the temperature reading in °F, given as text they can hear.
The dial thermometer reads 50 °F
